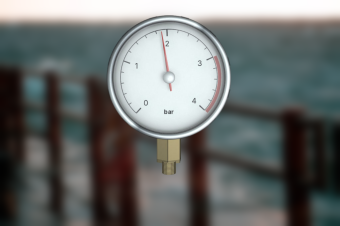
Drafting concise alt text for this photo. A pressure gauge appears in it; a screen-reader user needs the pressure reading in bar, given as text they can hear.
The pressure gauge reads 1.9 bar
